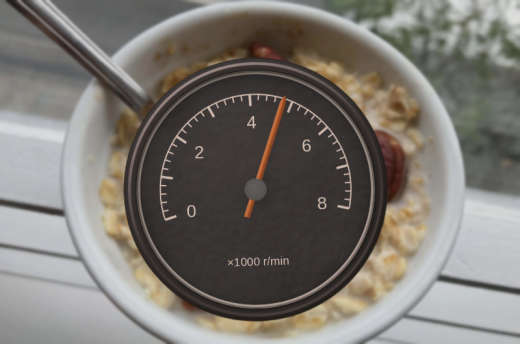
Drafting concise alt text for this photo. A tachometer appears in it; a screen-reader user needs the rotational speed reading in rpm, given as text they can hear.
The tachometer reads 4800 rpm
